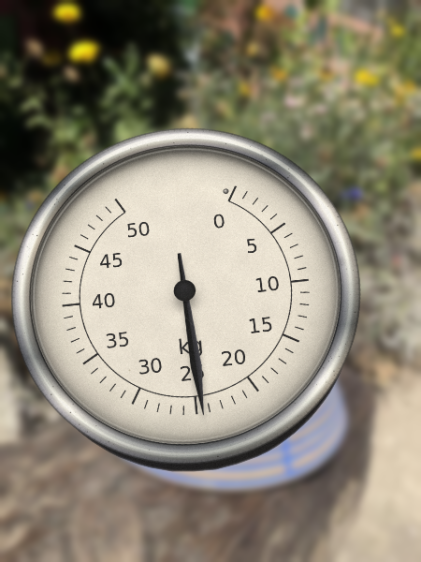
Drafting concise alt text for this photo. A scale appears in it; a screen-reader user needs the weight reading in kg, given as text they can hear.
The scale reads 24.5 kg
